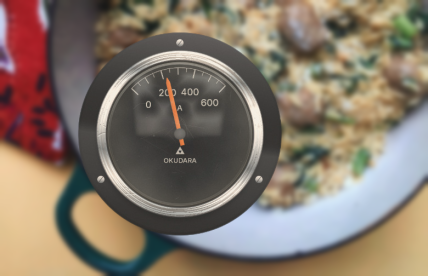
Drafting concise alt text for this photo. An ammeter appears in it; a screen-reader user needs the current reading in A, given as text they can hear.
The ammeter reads 225 A
